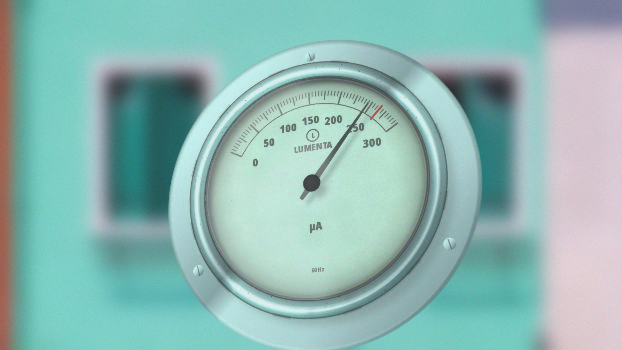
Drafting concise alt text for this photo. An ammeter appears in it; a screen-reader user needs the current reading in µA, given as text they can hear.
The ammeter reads 250 µA
